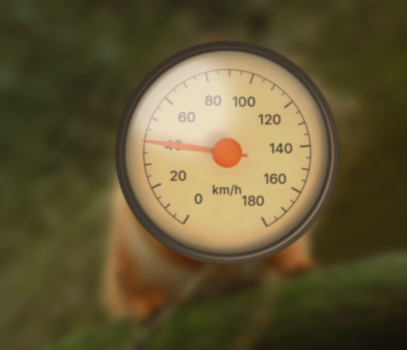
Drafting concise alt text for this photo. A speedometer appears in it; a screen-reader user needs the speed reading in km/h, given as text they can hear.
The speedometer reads 40 km/h
